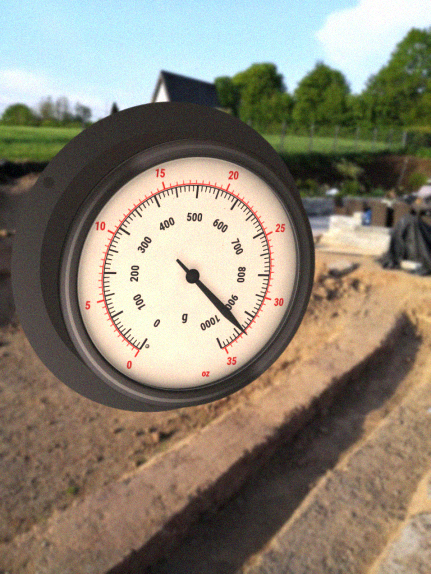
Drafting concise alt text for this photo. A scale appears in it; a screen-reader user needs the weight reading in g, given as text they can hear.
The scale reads 940 g
